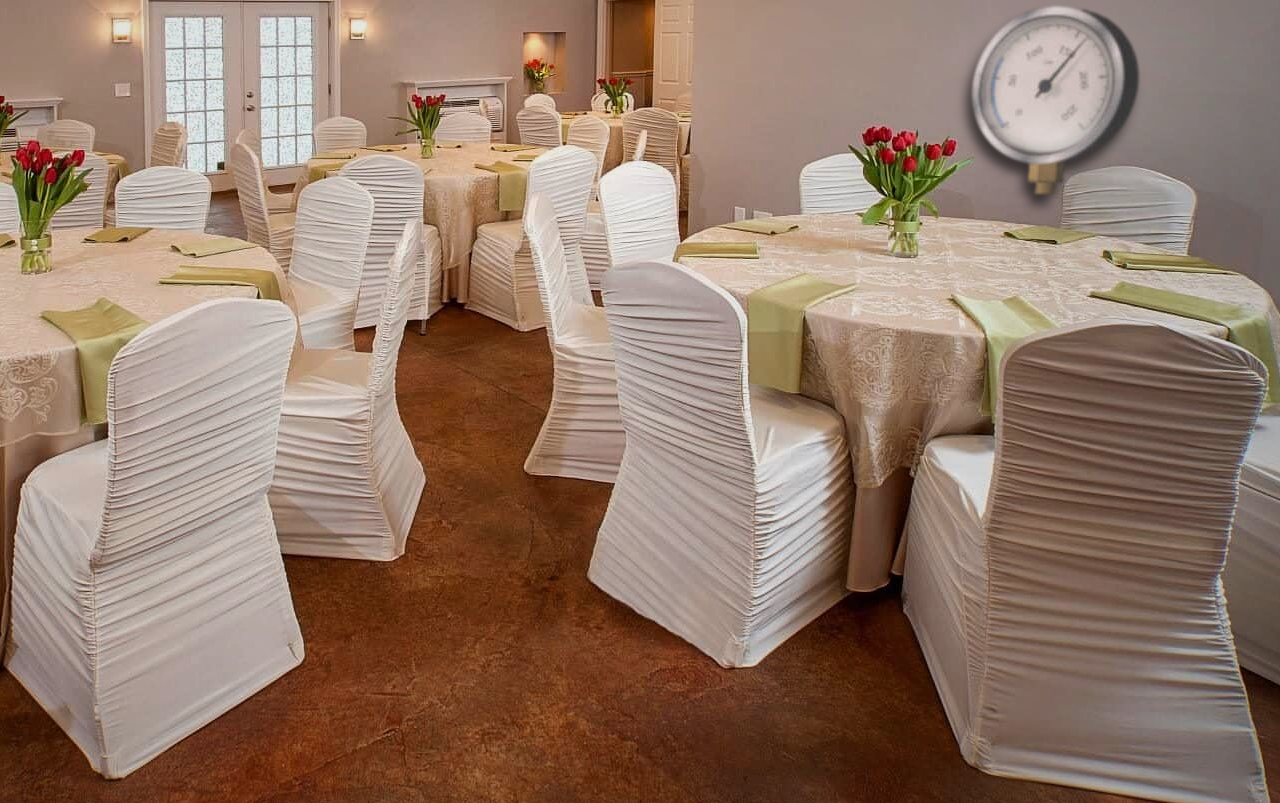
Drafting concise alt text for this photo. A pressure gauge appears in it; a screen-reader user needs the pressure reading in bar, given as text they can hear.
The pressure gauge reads 160 bar
